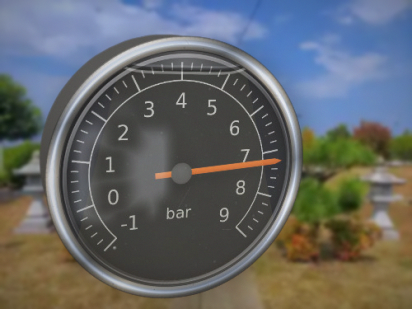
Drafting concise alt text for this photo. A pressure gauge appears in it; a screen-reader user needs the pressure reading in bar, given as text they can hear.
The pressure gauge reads 7.2 bar
